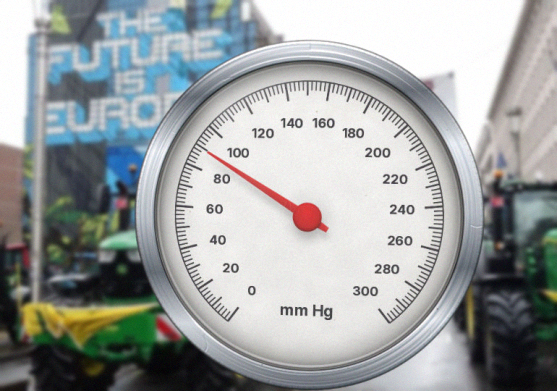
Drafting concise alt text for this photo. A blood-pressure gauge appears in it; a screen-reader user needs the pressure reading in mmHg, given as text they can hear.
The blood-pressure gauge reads 90 mmHg
